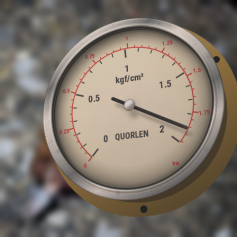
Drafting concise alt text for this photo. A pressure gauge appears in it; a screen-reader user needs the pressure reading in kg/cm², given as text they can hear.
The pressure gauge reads 1.9 kg/cm²
